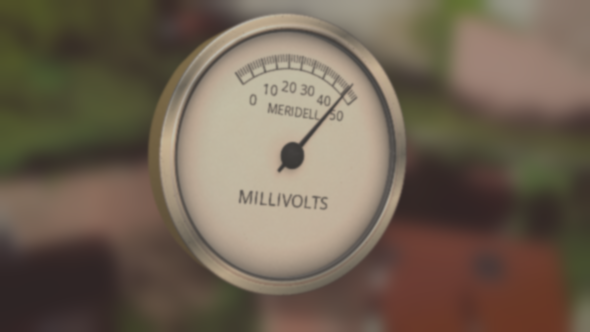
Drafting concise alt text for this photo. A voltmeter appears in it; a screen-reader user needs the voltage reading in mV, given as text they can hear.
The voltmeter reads 45 mV
